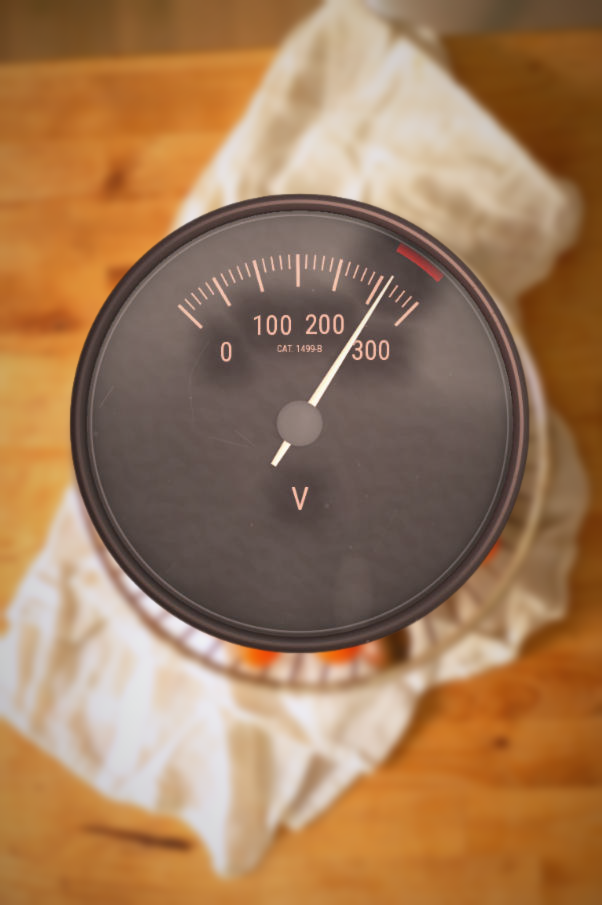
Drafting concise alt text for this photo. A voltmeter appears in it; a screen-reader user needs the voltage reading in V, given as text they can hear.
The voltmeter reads 260 V
